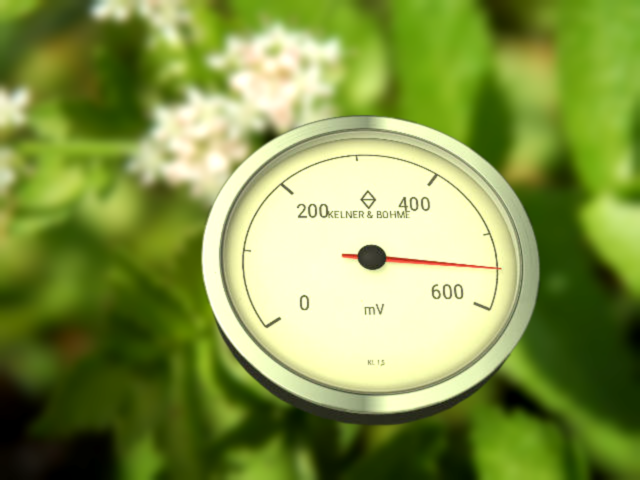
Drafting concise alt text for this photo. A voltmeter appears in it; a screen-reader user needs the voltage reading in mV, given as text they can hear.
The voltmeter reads 550 mV
